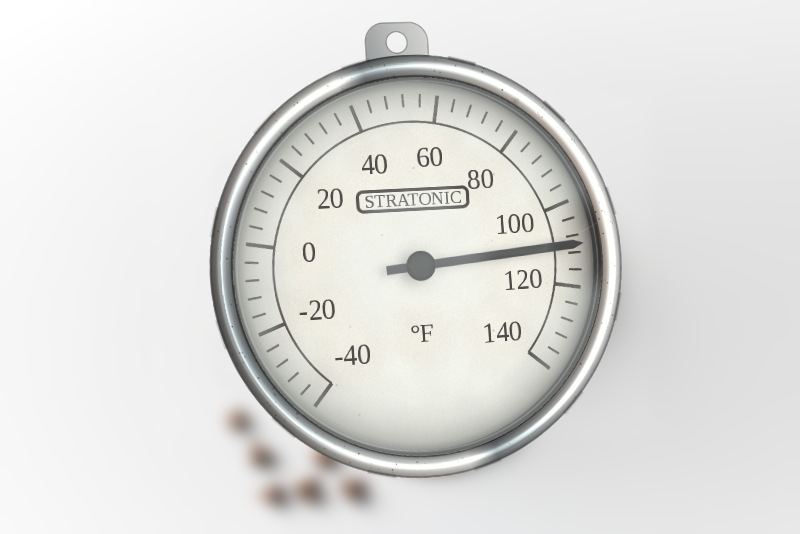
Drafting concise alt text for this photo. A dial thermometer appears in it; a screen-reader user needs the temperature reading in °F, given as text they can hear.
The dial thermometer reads 110 °F
